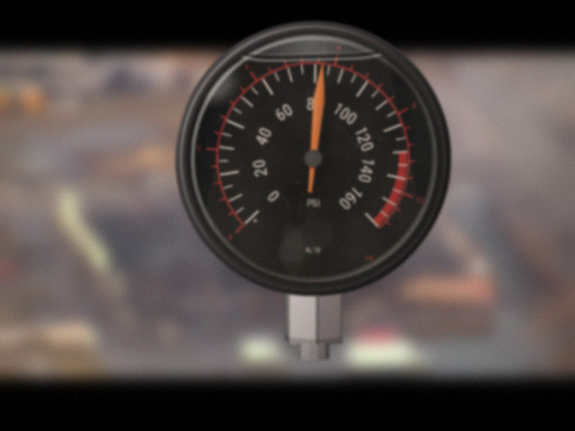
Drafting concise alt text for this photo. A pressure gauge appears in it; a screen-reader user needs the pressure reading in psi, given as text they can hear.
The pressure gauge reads 82.5 psi
